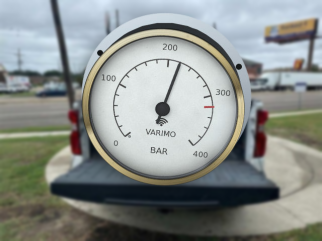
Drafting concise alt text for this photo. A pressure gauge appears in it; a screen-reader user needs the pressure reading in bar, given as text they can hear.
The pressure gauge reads 220 bar
